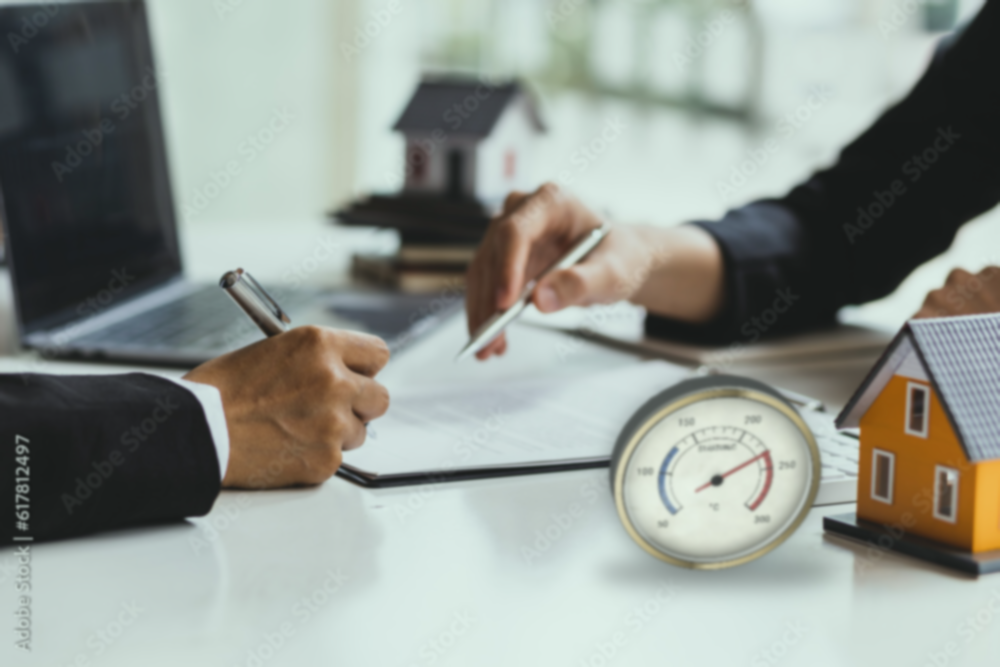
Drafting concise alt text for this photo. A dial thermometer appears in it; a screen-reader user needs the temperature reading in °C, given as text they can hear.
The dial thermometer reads 230 °C
